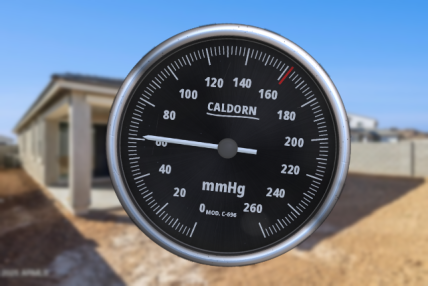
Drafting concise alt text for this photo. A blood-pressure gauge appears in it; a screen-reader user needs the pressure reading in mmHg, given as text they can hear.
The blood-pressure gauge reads 62 mmHg
